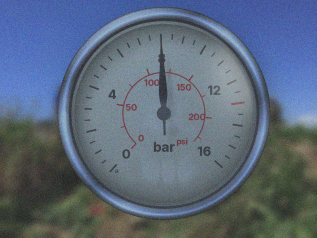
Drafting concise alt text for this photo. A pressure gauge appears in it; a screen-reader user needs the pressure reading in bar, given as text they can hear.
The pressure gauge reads 8 bar
